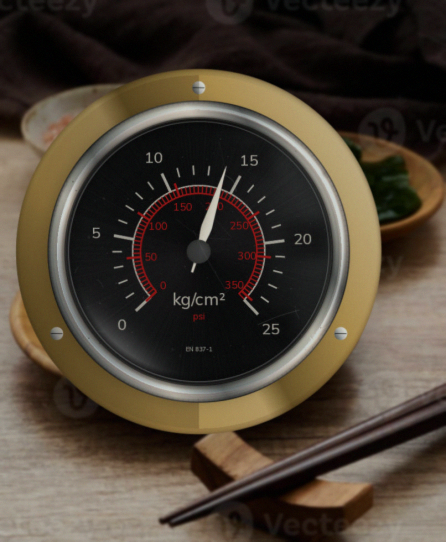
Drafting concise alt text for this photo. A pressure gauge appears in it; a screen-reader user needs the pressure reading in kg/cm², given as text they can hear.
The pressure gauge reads 14 kg/cm²
